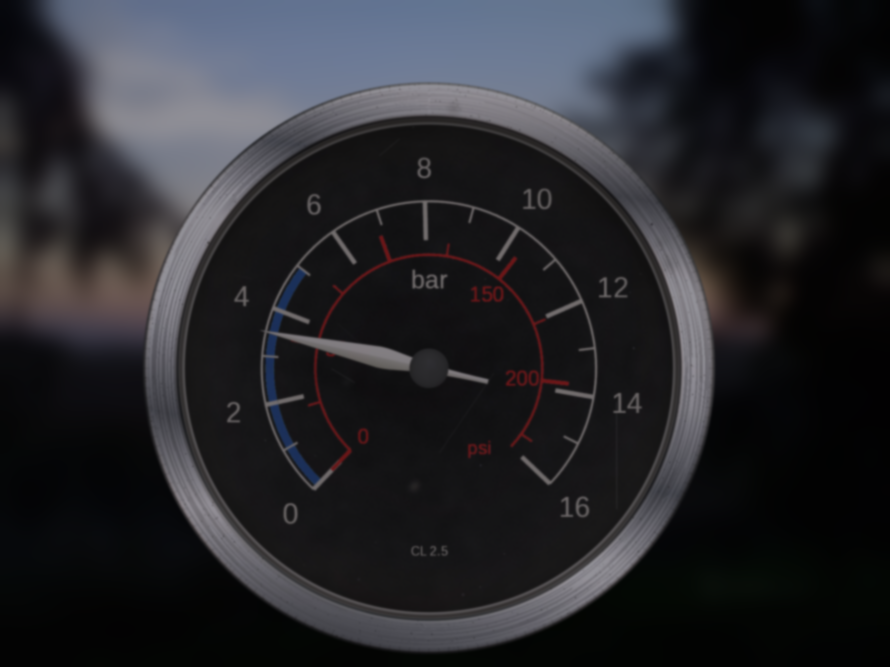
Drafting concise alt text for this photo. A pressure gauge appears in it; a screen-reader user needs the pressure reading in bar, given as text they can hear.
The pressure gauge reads 3.5 bar
